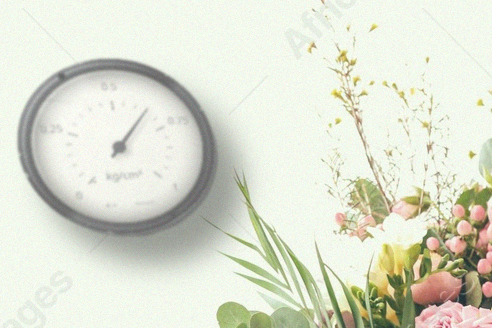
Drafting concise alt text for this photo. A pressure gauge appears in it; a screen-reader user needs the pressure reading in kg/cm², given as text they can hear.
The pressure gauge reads 0.65 kg/cm²
